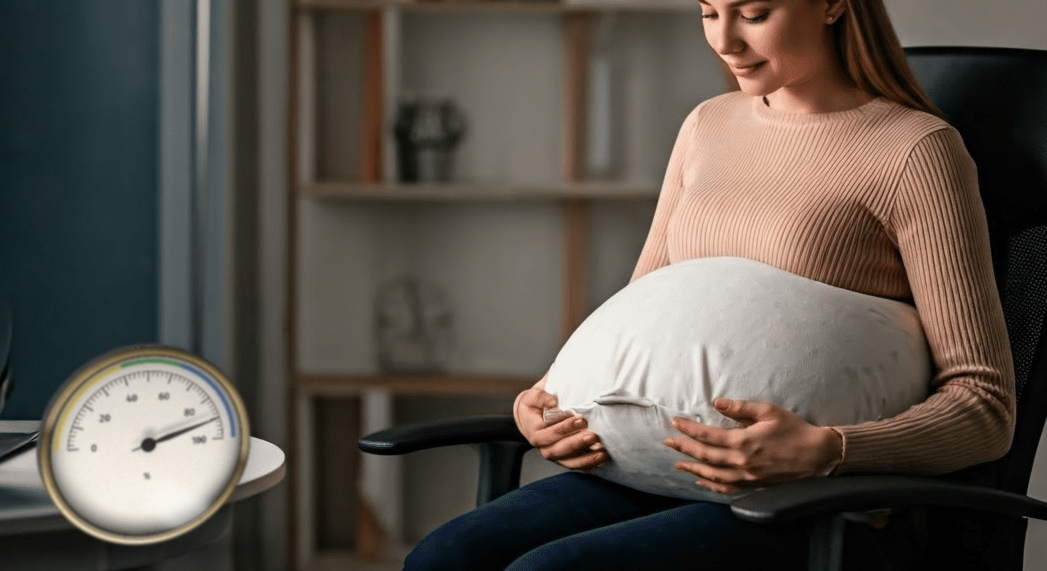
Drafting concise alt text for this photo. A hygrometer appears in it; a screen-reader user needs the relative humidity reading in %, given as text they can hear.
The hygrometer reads 90 %
